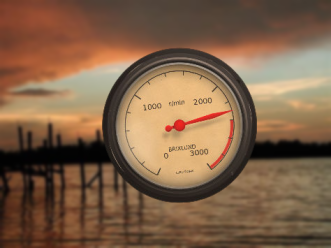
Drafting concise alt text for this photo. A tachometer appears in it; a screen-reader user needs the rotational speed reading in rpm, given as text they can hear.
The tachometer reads 2300 rpm
